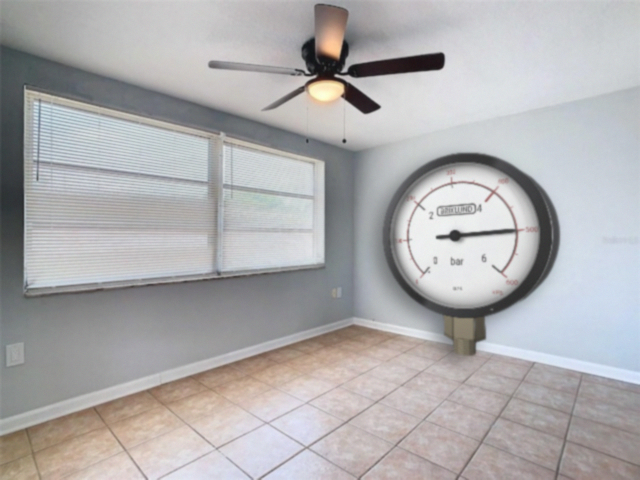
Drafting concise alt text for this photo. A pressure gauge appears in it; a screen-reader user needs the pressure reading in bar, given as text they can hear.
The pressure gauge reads 5 bar
